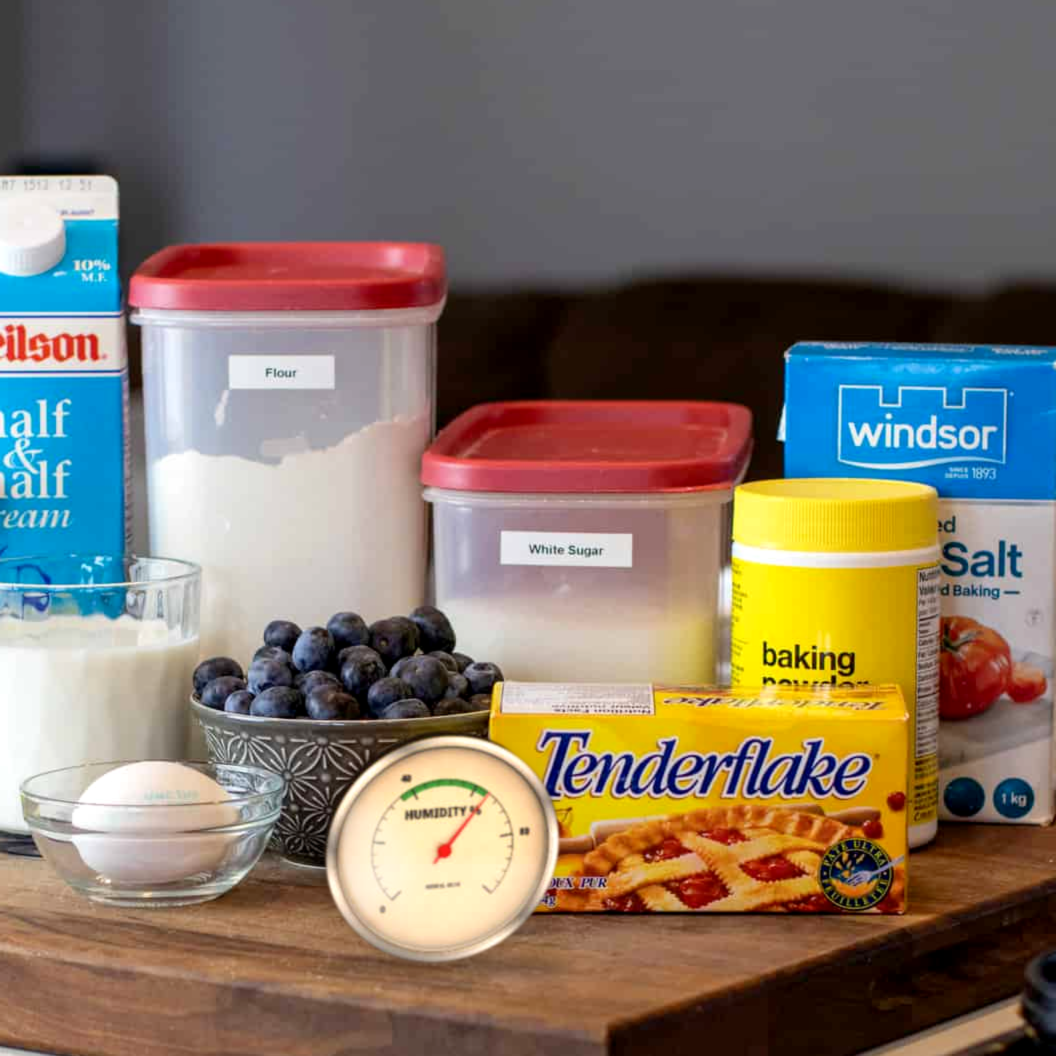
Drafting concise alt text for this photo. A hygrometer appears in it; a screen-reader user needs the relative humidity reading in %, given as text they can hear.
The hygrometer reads 64 %
